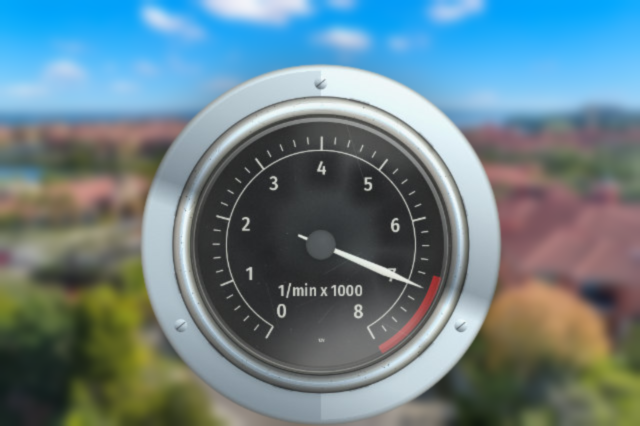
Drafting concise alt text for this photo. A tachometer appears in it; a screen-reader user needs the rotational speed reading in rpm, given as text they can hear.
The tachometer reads 7000 rpm
